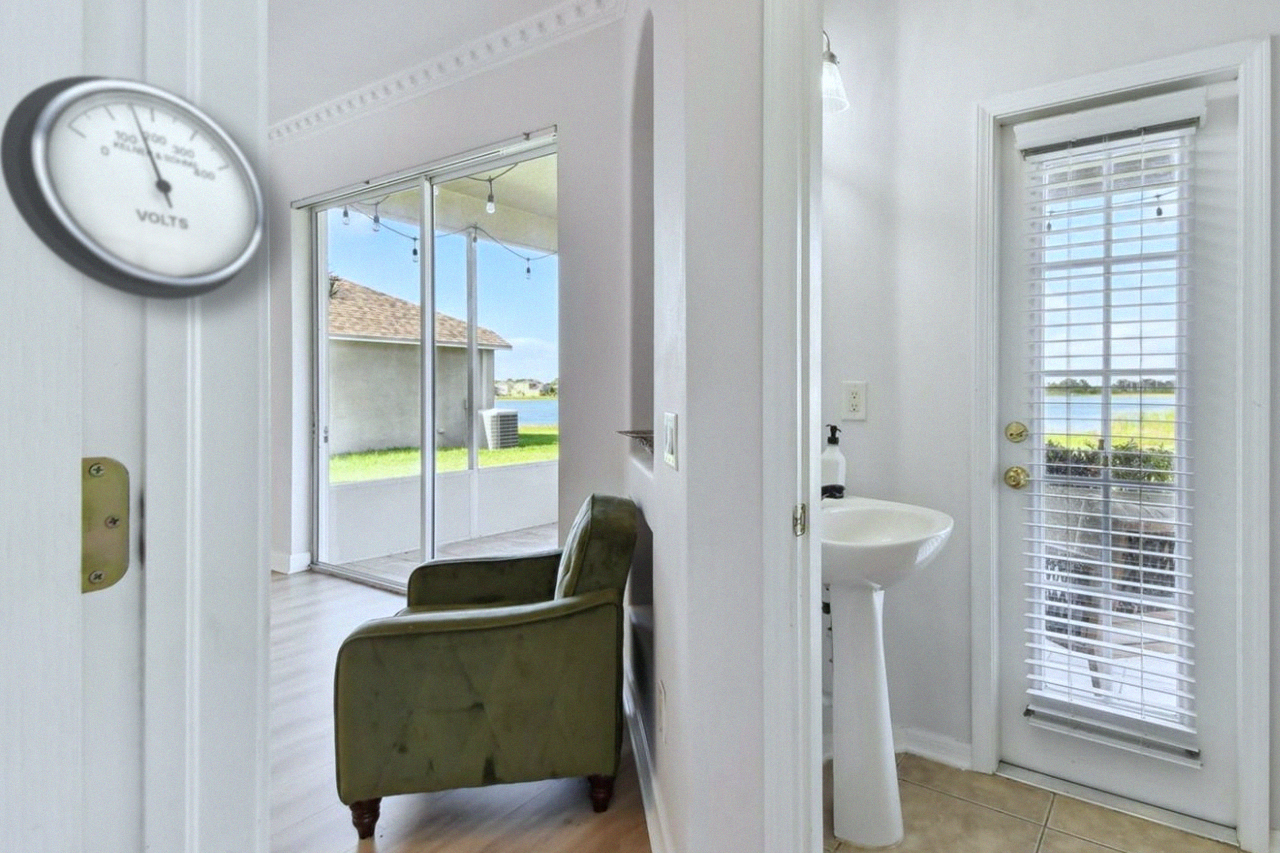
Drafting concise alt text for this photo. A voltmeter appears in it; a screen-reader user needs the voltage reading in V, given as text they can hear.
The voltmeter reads 150 V
